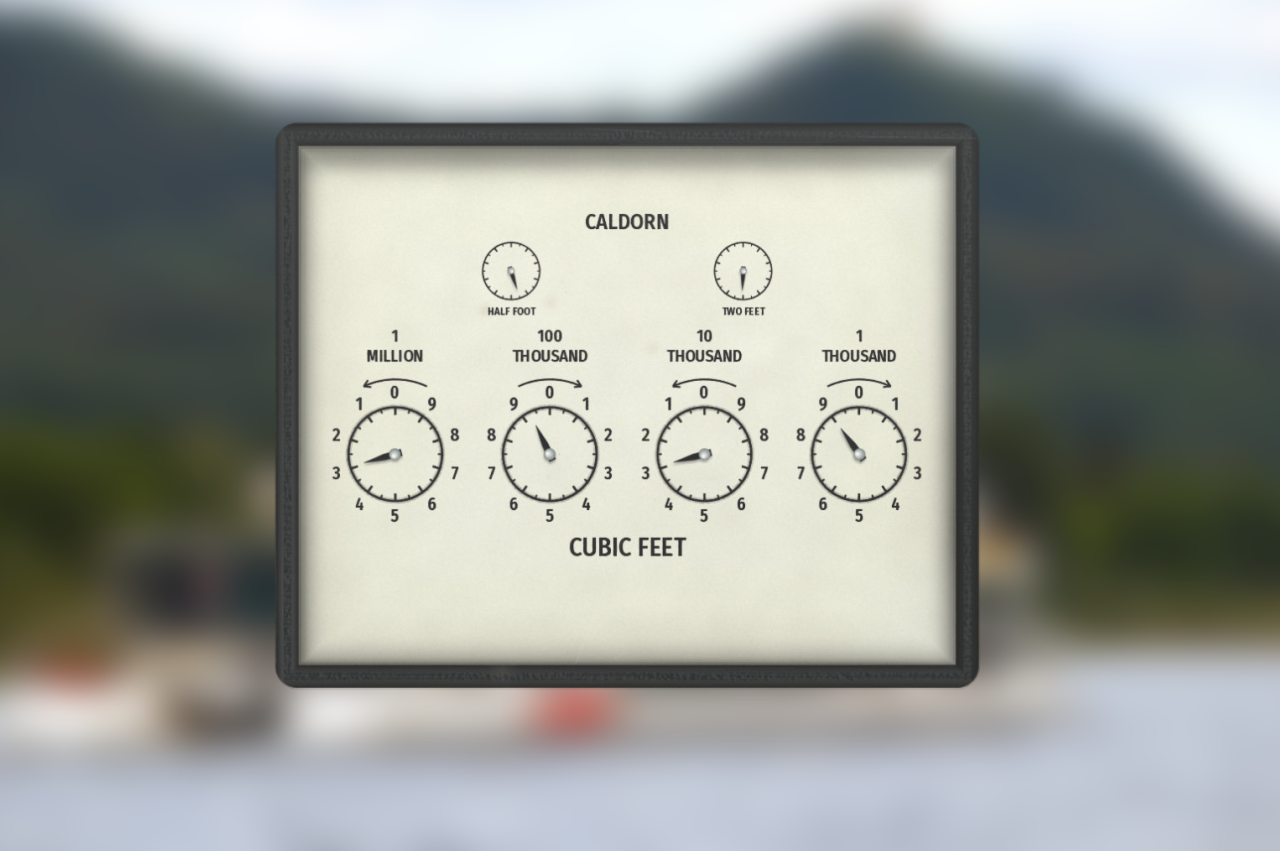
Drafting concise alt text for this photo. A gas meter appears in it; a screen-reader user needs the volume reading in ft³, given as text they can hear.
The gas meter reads 292900 ft³
